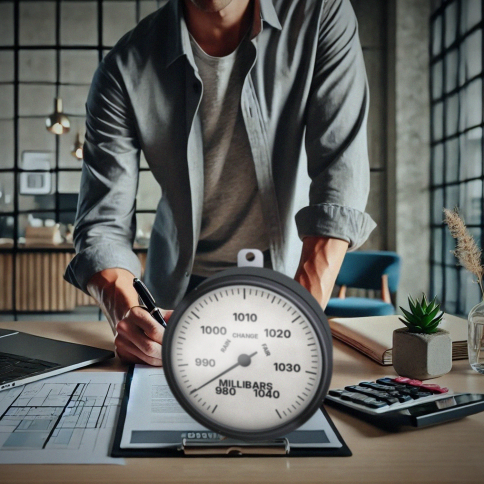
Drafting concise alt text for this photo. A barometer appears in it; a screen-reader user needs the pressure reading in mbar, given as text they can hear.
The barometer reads 985 mbar
